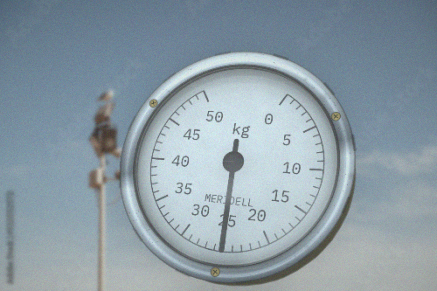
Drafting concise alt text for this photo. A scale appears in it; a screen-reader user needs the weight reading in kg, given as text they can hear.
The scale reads 25 kg
